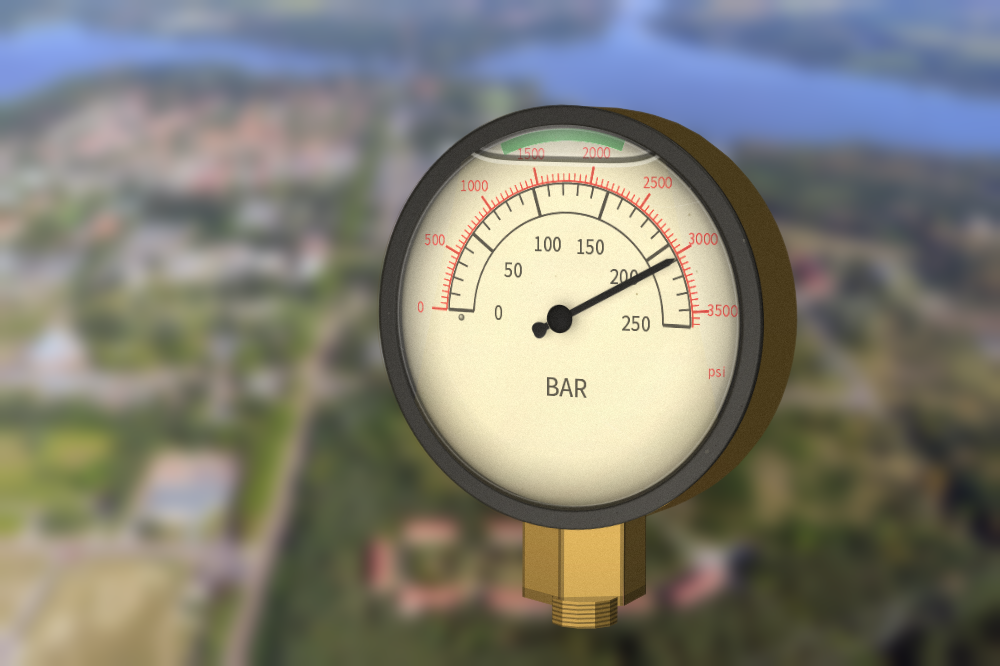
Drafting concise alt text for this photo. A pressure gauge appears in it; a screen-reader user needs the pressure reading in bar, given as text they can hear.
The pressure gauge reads 210 bar
